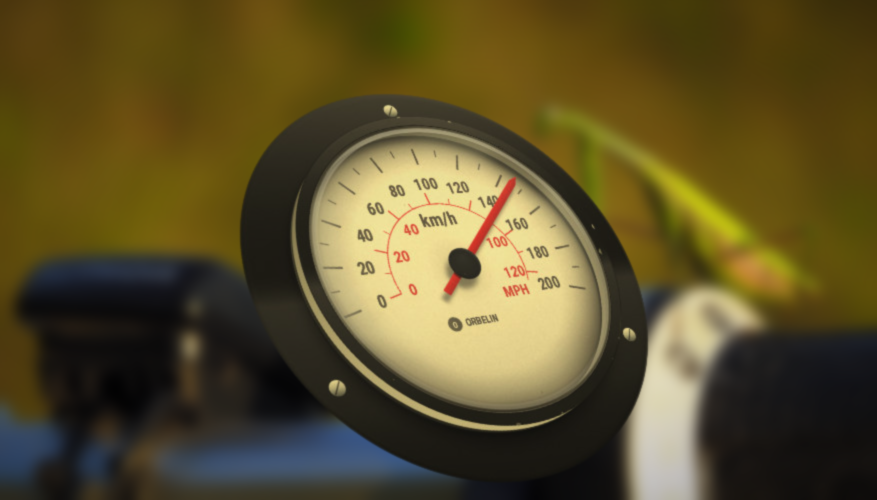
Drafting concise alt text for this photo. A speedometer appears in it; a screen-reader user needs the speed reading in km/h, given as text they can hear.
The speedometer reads 145 km/h
